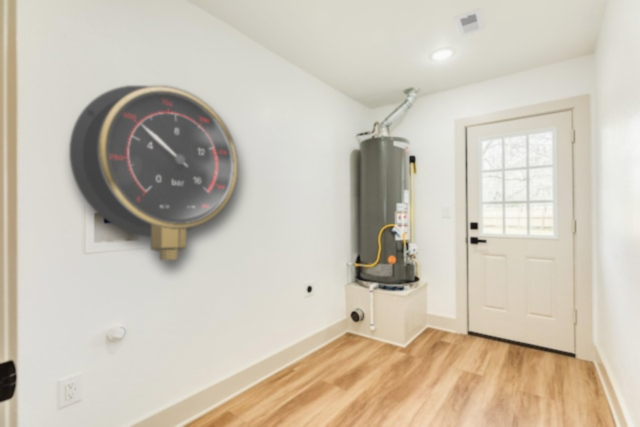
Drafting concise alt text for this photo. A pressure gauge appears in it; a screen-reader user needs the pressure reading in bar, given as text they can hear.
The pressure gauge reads 5 bar
